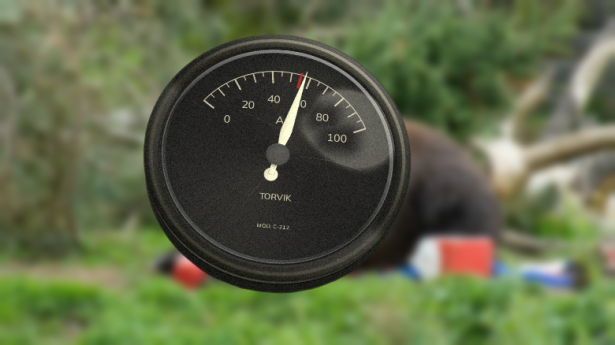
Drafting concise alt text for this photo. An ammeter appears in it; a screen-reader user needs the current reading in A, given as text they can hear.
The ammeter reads 57.5 A
